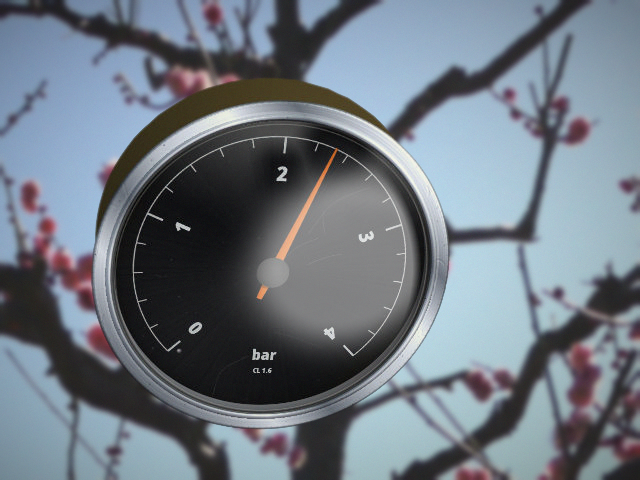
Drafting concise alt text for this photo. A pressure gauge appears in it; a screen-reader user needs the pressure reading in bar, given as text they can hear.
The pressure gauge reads 2.3 bar
